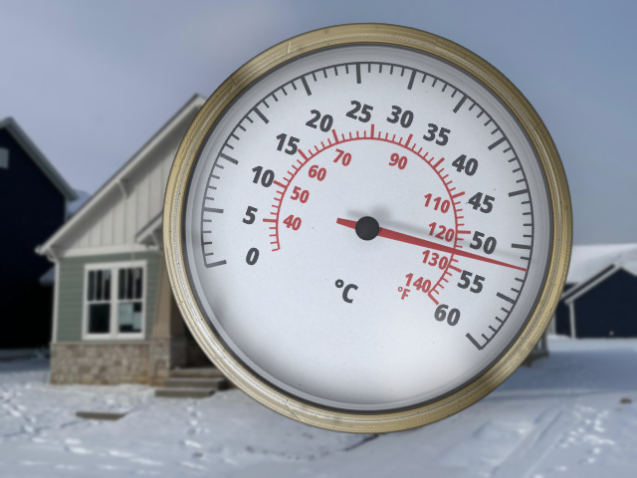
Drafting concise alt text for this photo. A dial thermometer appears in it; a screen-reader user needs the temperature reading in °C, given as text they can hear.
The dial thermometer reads 52 °C
